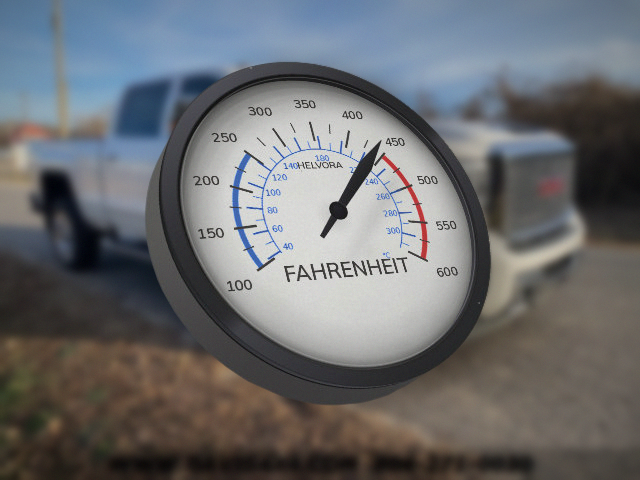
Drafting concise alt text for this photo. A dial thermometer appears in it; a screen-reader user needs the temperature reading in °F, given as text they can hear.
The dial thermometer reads 437.5 °F
